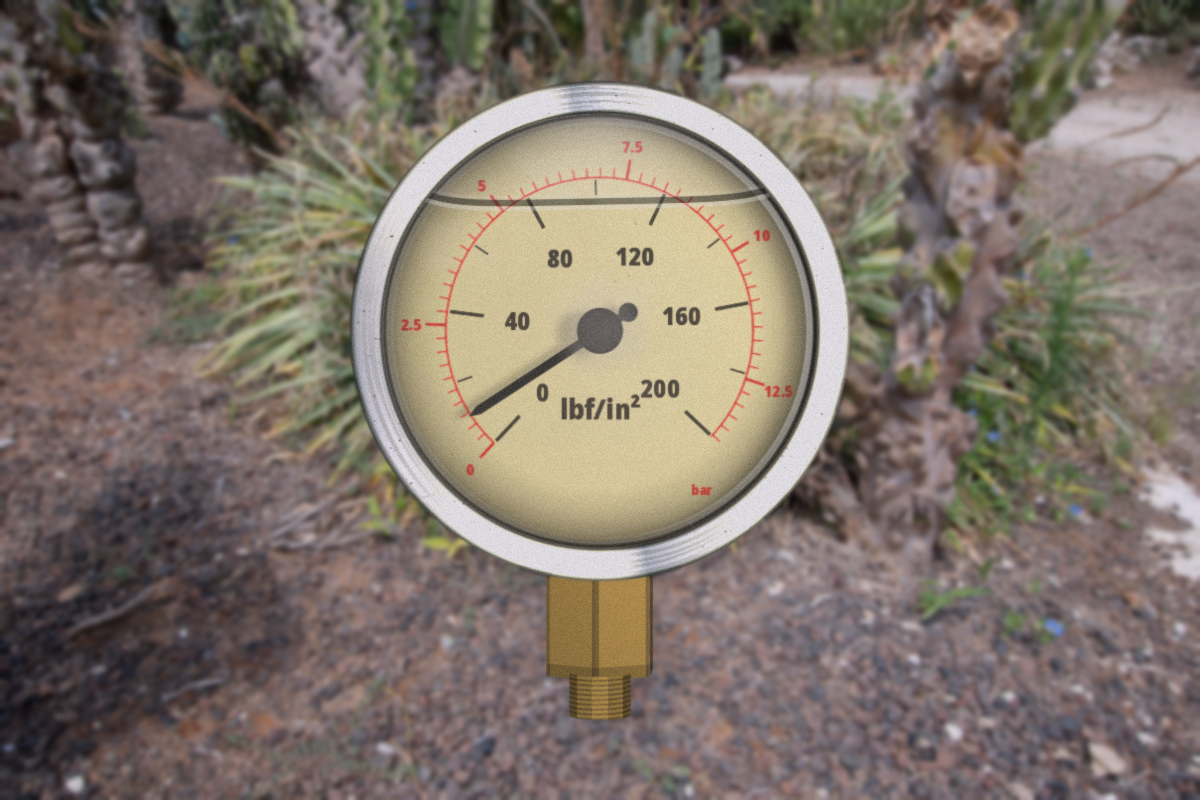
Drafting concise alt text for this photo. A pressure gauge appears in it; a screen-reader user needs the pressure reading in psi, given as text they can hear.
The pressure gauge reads 10 psi
